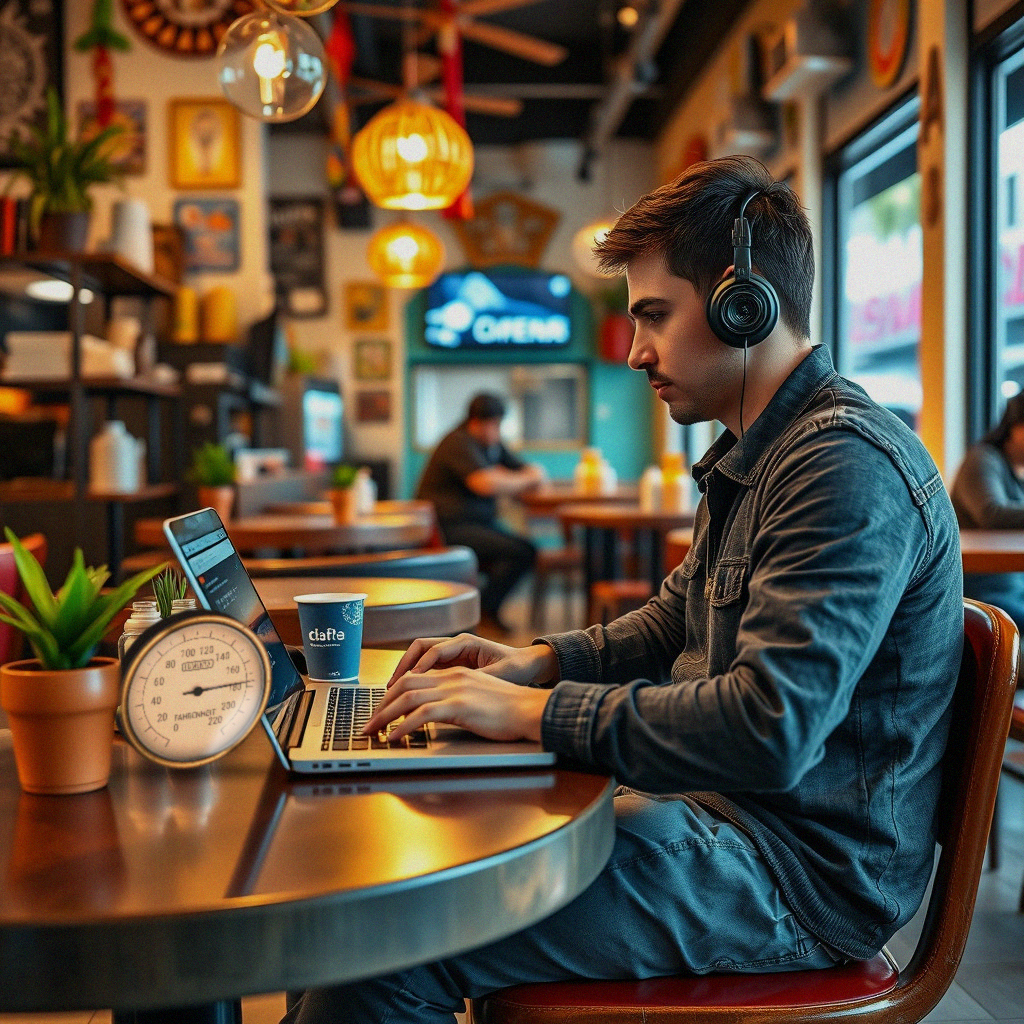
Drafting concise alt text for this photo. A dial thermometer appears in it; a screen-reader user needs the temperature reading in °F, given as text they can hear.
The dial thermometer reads 175 °F
